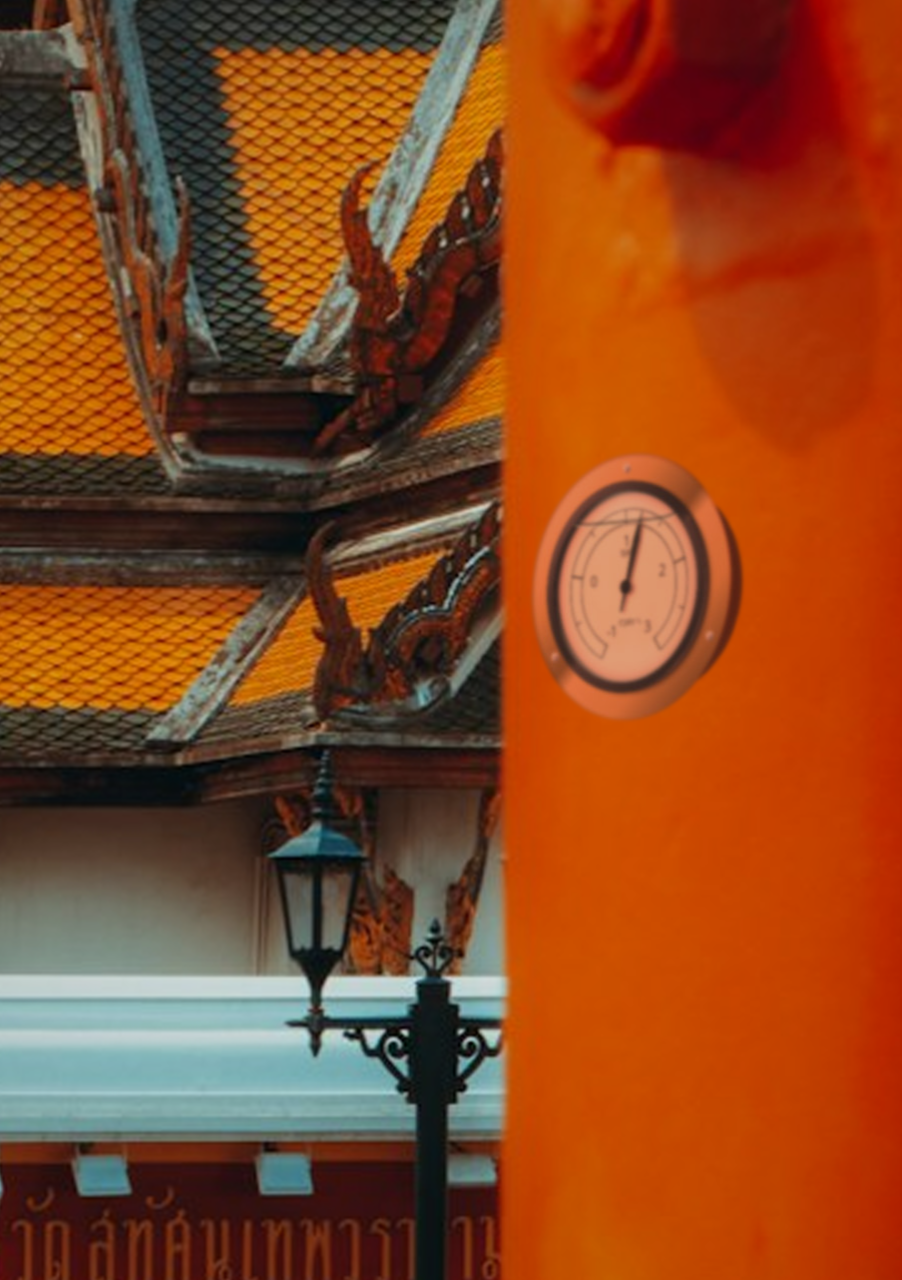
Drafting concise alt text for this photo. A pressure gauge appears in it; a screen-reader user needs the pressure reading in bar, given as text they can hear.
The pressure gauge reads 1.25 bar
